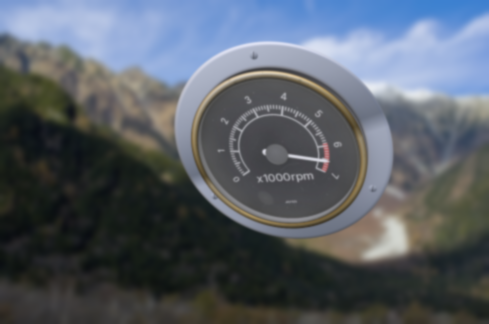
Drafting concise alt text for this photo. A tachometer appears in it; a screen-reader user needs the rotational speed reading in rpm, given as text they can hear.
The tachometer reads 6500 rpm
